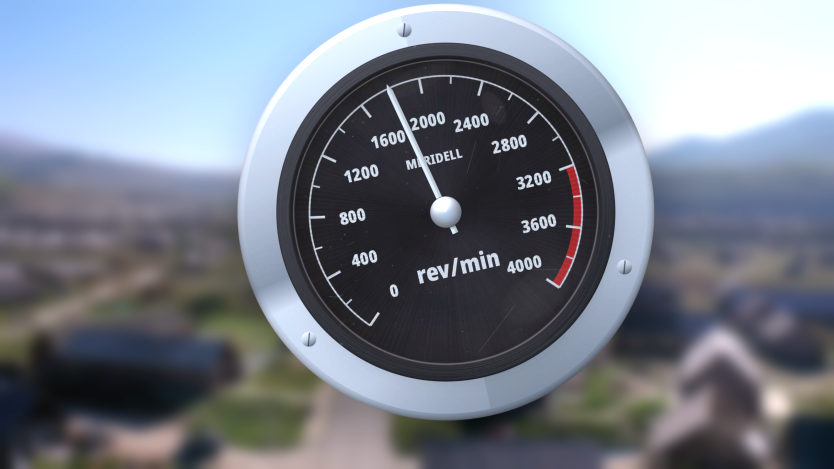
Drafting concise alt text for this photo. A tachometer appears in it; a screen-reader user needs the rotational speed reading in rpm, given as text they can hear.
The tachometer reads 1800 rpm
